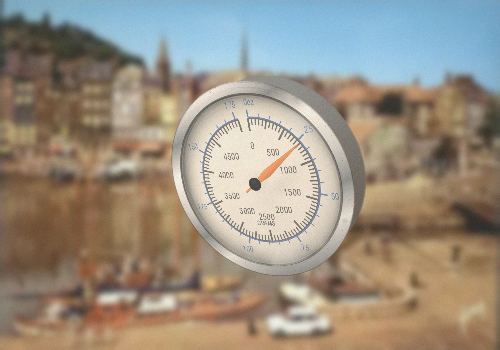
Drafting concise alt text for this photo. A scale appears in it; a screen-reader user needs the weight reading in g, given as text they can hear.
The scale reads 750 g
